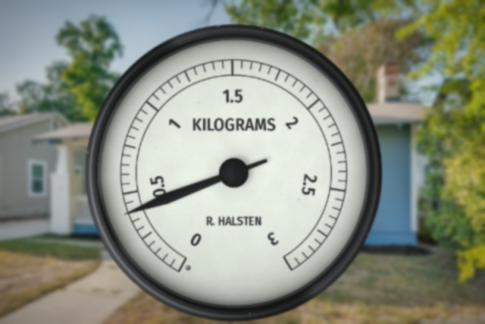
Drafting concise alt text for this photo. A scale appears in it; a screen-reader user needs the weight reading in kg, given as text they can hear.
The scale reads 0.4 kg
